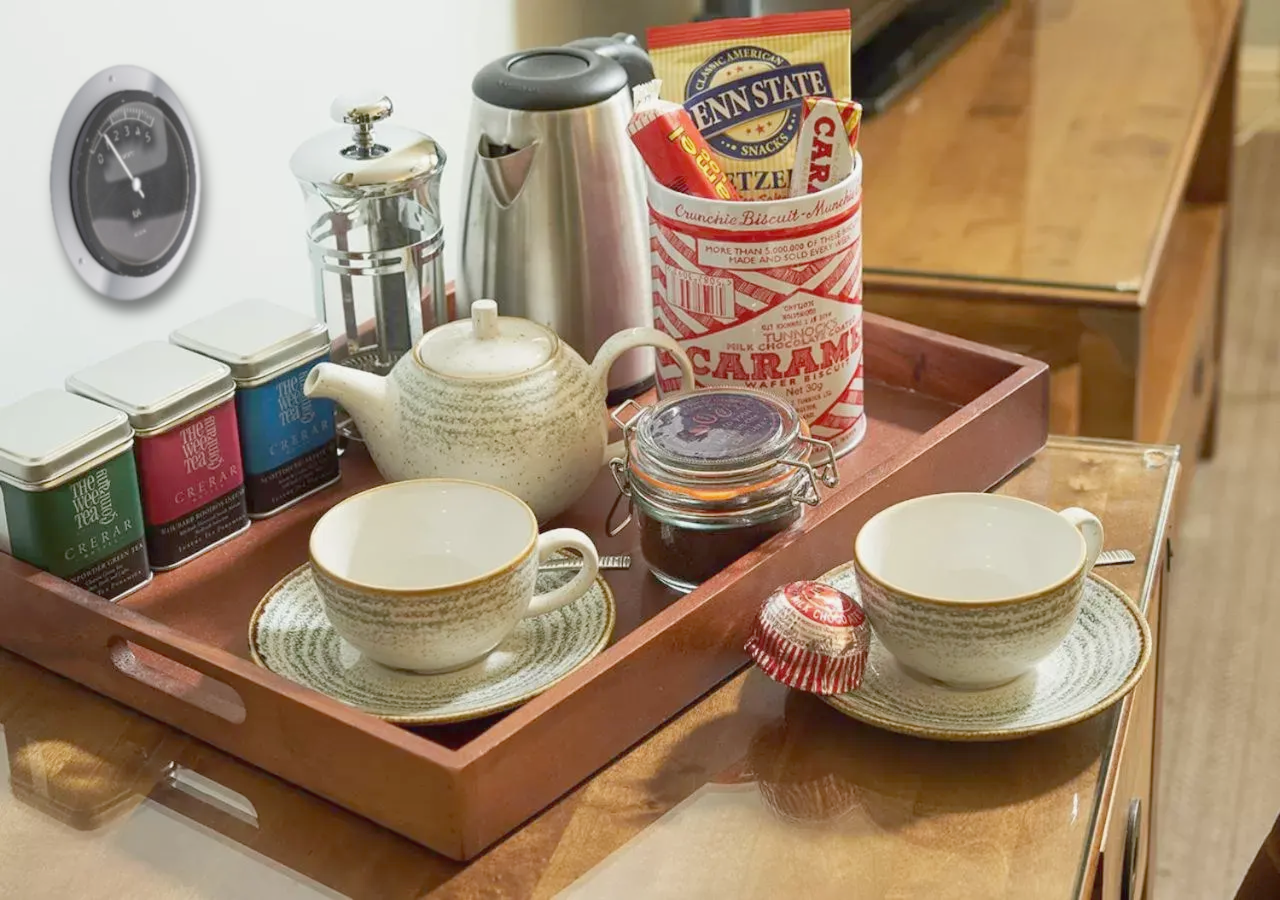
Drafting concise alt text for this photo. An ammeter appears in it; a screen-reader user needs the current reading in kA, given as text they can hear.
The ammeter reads 1 kA
